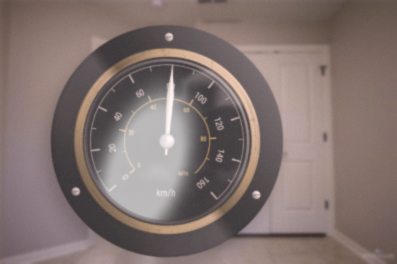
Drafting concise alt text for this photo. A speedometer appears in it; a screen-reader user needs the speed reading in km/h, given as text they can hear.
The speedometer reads 80 km/h
